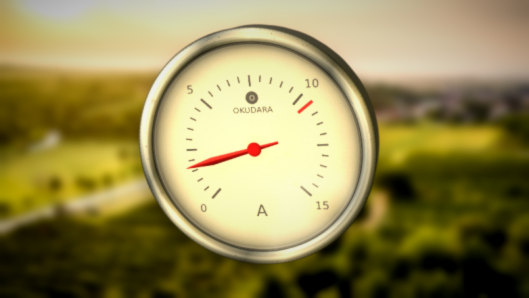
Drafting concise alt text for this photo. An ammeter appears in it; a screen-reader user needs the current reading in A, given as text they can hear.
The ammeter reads 1.75 A
